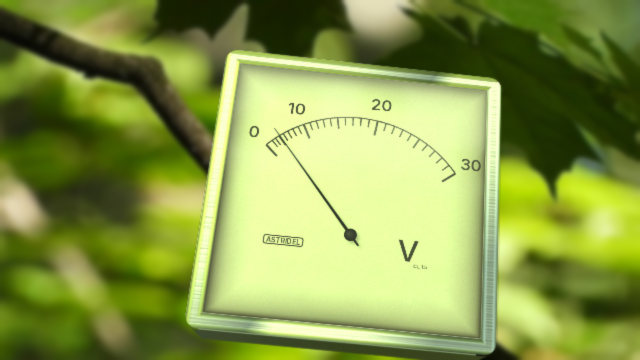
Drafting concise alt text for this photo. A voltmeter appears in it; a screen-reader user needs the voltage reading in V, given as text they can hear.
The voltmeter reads 5 V
